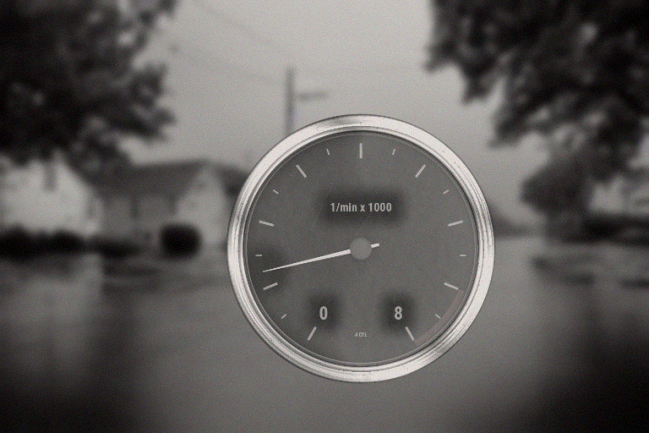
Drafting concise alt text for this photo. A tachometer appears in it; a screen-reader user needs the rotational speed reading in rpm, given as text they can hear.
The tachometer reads 1250 rpm
